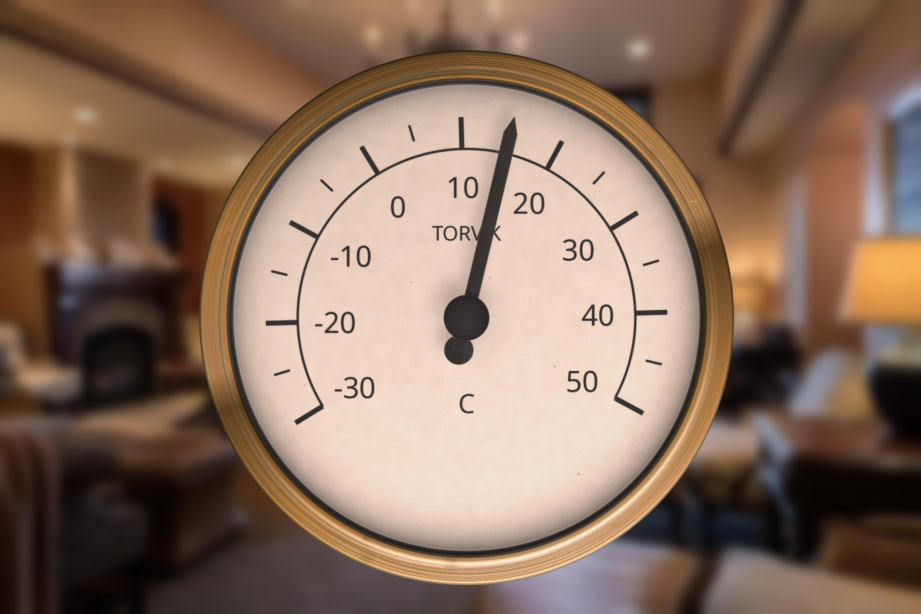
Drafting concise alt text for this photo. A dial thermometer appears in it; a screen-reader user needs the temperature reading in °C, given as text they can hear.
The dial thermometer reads 15 °C
